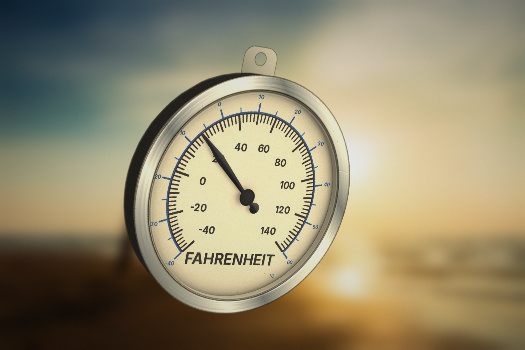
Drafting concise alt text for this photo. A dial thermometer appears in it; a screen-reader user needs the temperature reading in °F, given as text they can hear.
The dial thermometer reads 20 °F
